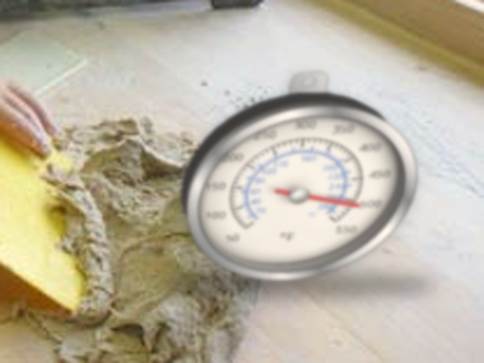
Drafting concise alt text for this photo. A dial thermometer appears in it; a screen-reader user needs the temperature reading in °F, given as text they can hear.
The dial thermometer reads 500 °F
